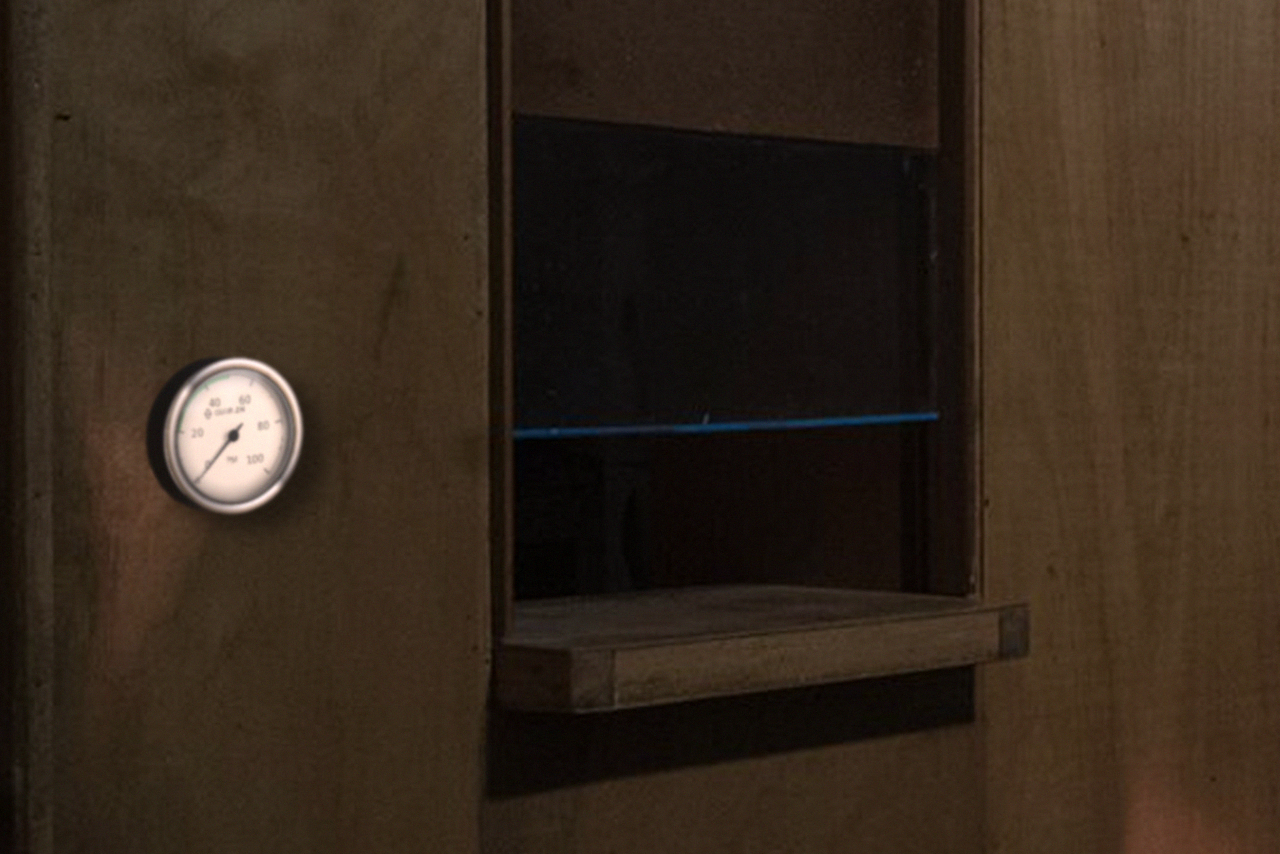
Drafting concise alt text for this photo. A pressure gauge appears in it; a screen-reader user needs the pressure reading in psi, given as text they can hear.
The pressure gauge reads 0 psi
